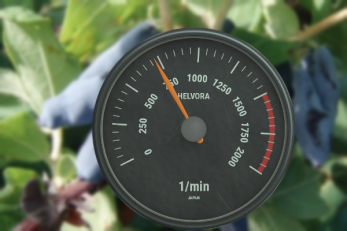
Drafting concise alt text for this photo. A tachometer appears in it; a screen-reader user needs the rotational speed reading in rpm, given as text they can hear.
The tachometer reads 725 rpm
